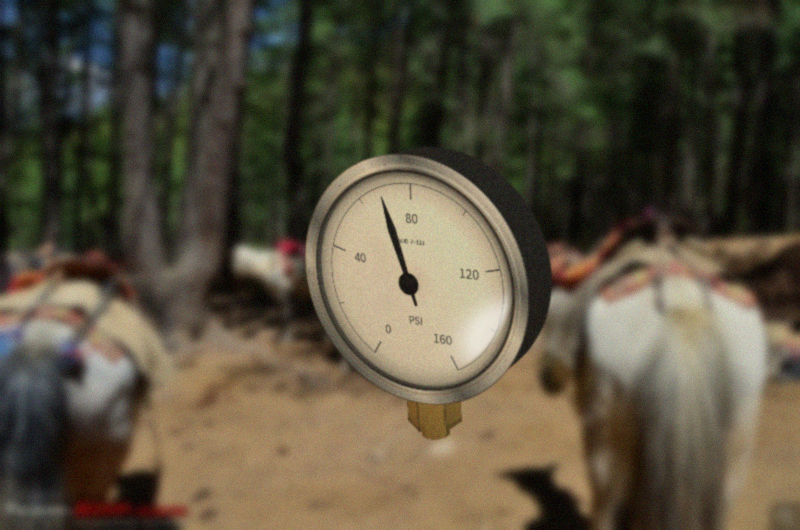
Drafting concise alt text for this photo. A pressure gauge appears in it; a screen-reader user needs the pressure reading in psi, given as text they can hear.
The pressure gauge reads 70 psi
